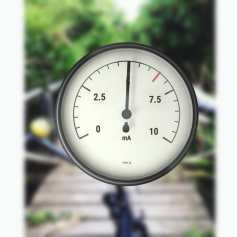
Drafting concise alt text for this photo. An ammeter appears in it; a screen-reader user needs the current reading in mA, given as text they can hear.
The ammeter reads 5 mA
